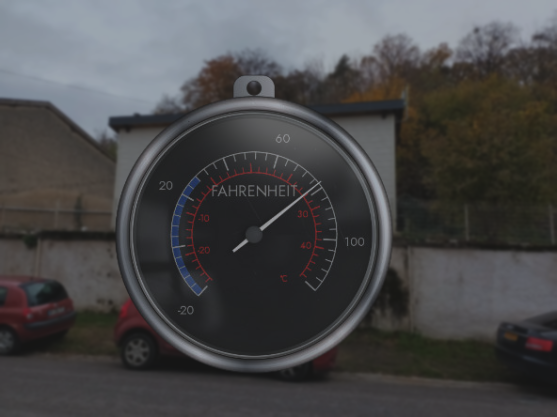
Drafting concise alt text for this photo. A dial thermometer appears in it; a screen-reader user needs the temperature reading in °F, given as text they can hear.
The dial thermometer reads 78 °F
